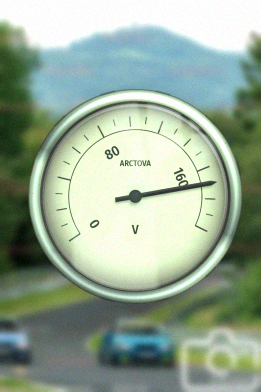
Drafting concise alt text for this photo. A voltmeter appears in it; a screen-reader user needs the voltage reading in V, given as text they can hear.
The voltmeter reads 170 V
